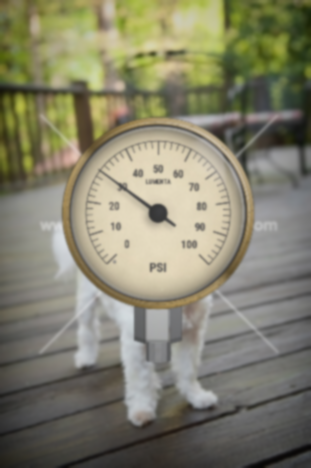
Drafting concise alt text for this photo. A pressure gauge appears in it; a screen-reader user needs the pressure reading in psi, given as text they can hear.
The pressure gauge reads 30 psi
